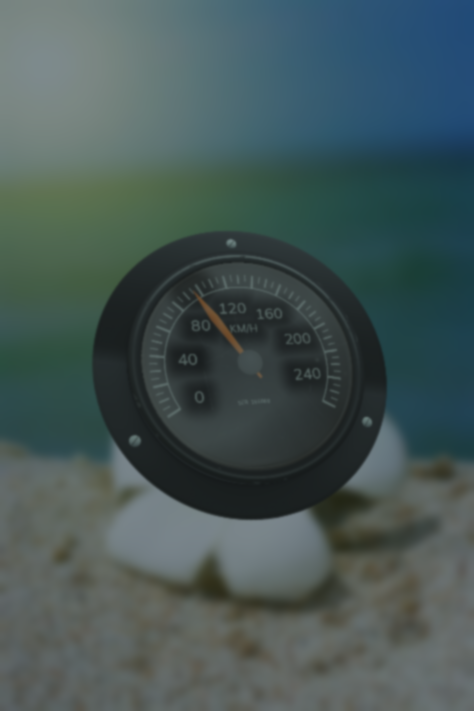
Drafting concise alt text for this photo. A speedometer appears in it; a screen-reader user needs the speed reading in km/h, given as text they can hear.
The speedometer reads 95 km/h
